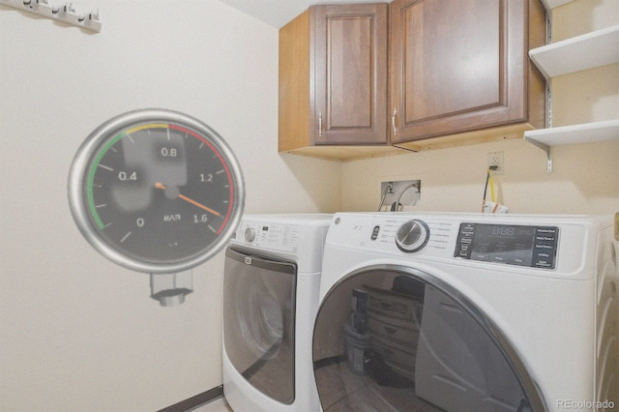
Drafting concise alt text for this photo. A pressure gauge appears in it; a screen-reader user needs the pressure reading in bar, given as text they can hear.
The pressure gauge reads 1.5 bar
